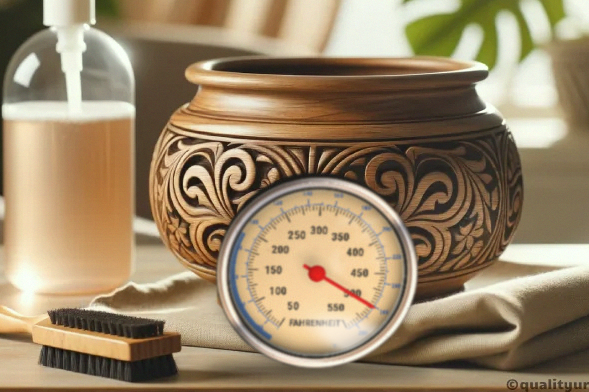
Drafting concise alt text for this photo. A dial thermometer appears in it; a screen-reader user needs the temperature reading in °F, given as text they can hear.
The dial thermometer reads 500 °F
